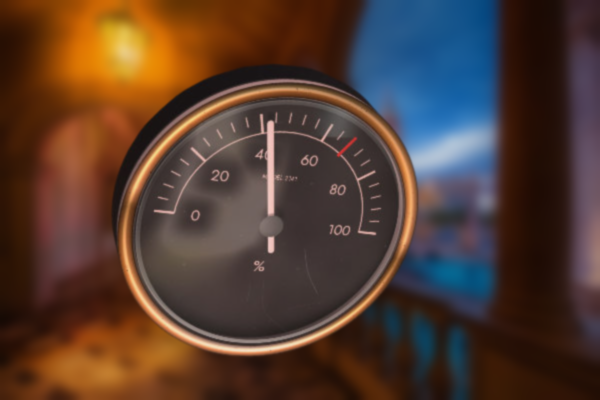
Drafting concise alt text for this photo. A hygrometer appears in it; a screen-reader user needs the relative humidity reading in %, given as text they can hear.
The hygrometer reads 42 %
